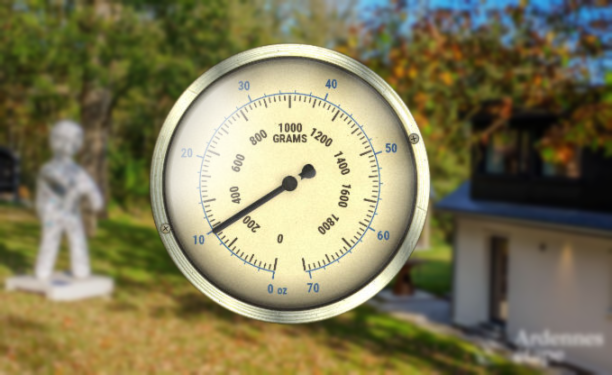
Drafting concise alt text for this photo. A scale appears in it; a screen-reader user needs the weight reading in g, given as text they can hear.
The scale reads 280 g
